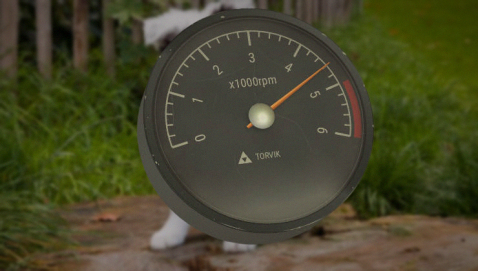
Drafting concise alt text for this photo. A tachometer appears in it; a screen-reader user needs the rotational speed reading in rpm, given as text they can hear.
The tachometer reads 4600 rpm
